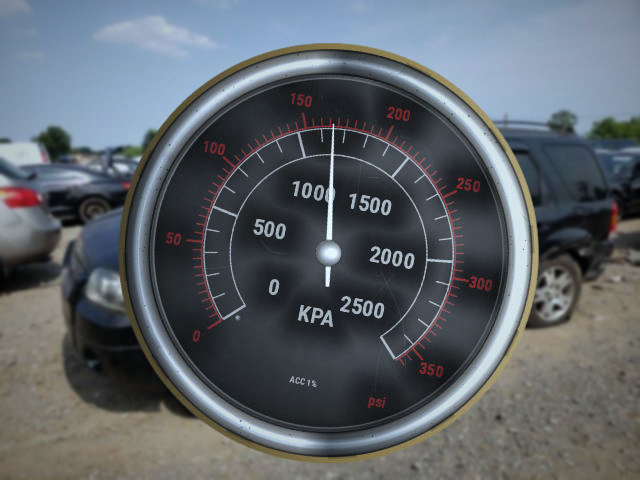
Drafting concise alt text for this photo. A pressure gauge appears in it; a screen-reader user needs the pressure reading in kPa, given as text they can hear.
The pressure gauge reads 1150 kPa
